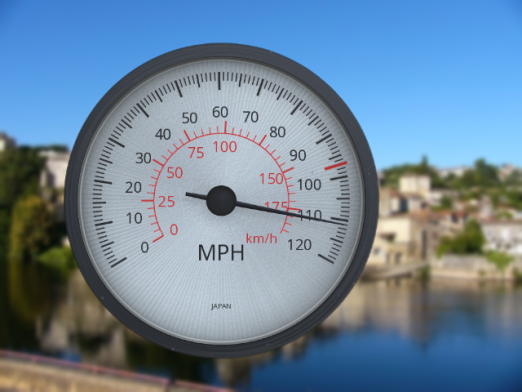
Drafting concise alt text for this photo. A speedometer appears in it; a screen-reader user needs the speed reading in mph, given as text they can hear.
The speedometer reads 111 mph
